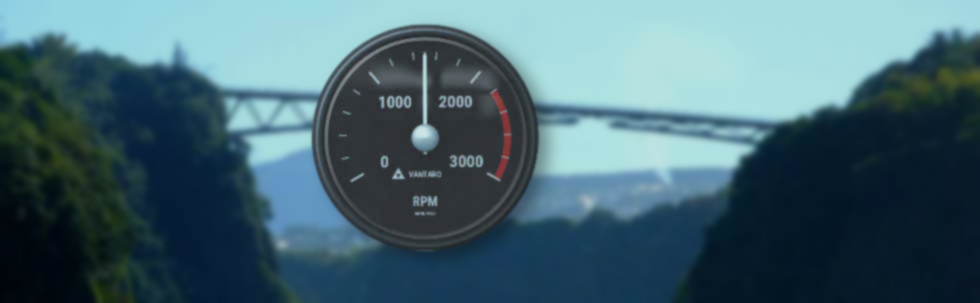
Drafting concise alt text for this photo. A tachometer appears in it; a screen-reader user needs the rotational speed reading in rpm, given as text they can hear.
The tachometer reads 1500 rpm
